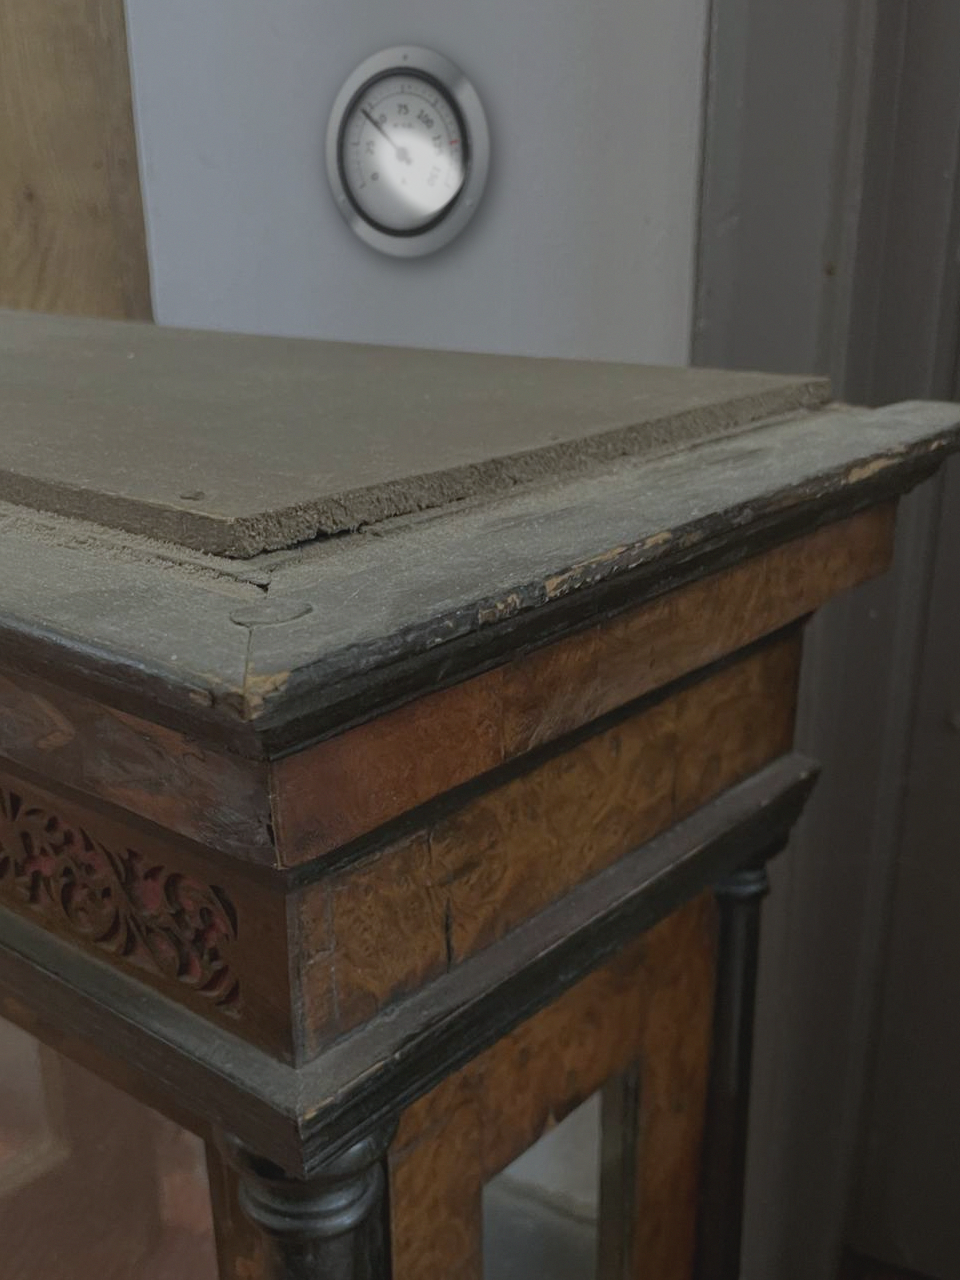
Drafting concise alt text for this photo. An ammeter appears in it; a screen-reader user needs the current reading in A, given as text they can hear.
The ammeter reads 45 A
